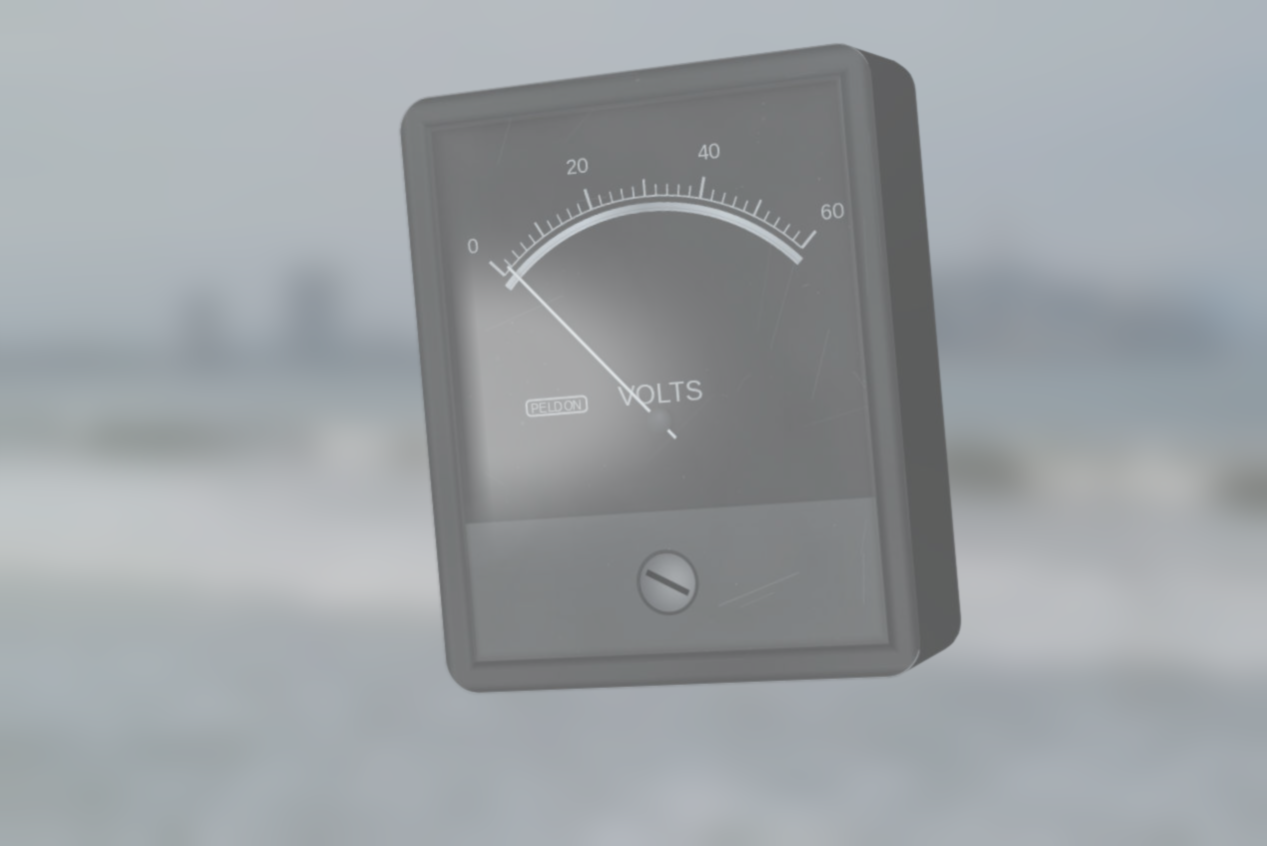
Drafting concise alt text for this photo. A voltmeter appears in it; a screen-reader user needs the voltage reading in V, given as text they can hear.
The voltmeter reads 2 V
